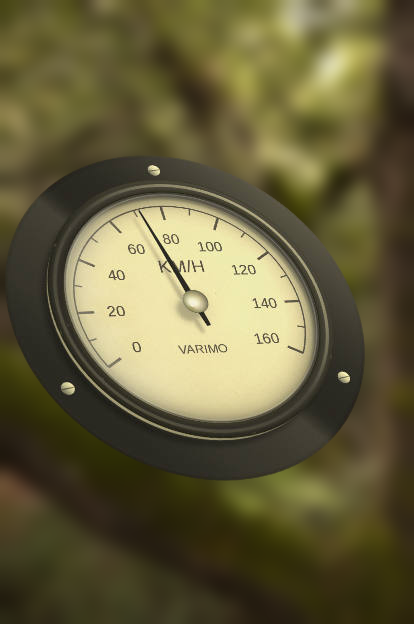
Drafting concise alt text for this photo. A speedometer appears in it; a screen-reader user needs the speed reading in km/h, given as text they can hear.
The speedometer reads 70 km/h
